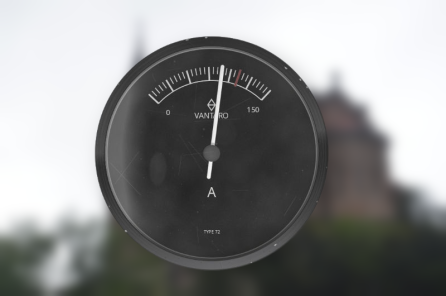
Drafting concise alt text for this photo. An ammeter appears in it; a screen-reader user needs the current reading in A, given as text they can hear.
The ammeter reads 90 A
